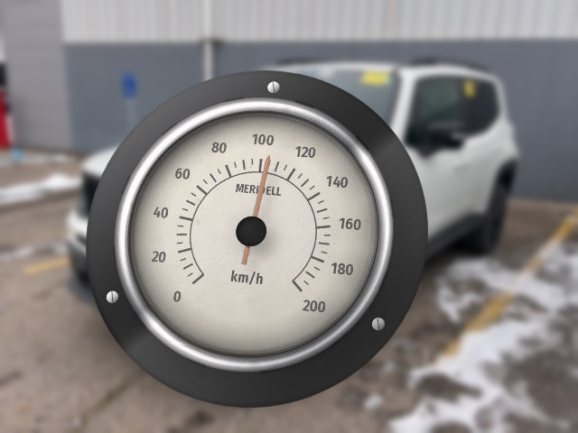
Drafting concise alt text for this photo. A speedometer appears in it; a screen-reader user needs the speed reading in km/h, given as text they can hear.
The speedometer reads 105 km/h
